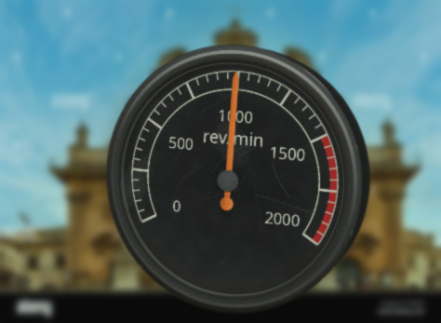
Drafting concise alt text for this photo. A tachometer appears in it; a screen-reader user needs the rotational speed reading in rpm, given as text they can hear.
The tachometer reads 1000 rpm
